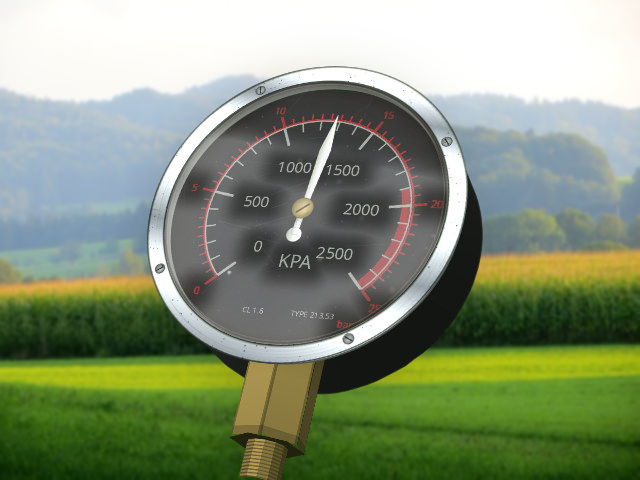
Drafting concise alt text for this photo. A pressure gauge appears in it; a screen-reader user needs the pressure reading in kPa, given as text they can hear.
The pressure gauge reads 1300 kPa
